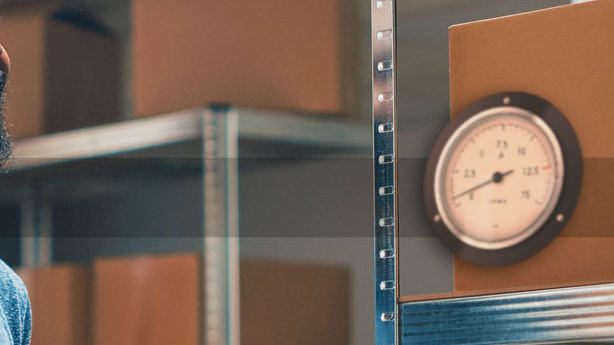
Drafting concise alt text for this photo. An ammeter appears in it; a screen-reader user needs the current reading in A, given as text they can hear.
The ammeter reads 0.5 A
